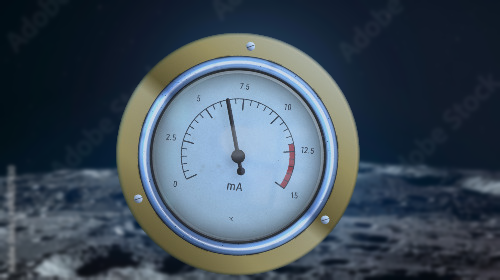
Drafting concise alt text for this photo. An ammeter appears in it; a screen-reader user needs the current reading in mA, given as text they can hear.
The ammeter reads 6.5 mA
